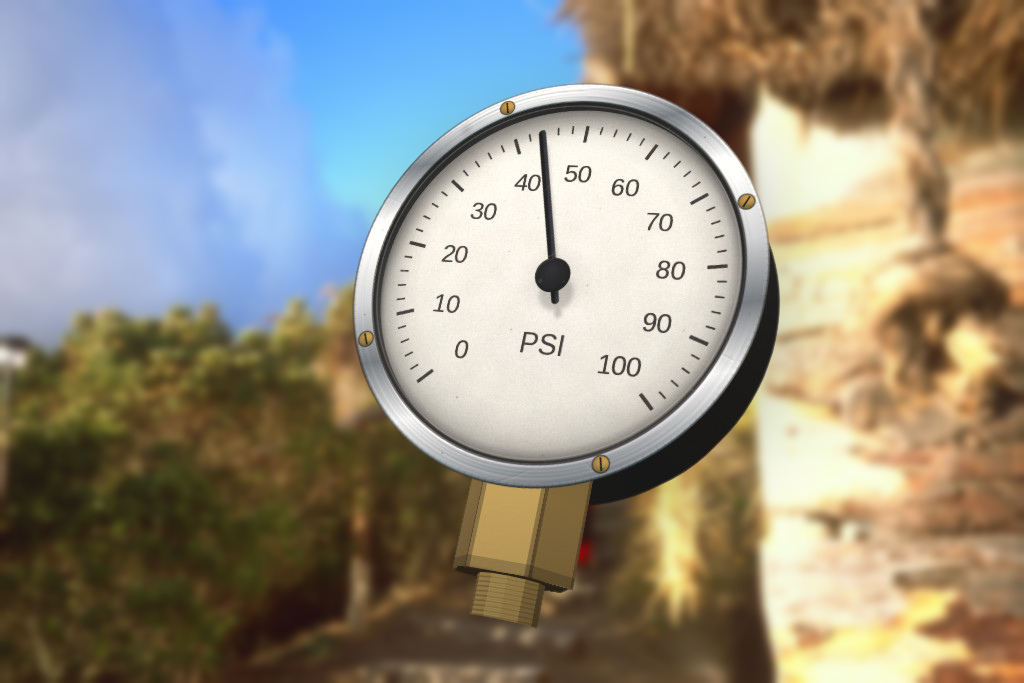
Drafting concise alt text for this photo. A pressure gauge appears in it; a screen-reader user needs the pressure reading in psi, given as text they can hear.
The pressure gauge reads 44 psi
